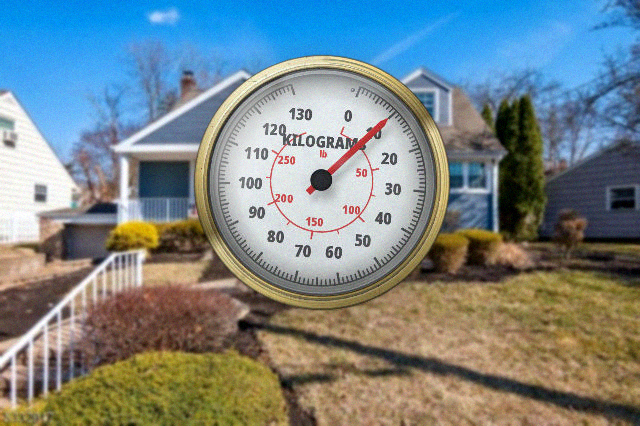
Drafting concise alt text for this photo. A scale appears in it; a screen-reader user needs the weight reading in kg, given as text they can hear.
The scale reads 10 kg
